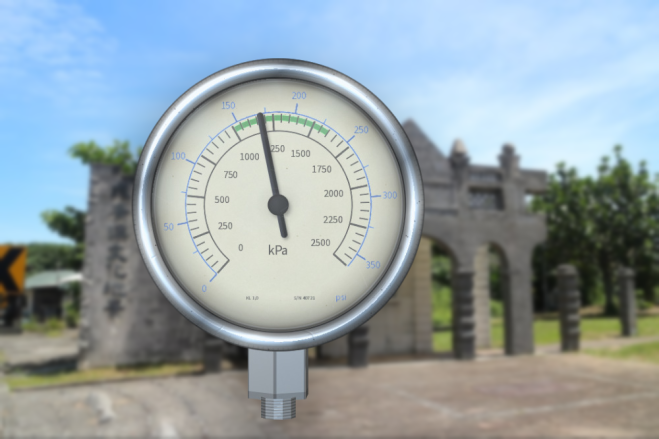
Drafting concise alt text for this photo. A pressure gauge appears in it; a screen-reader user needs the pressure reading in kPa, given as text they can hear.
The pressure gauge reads 1175 kPa
